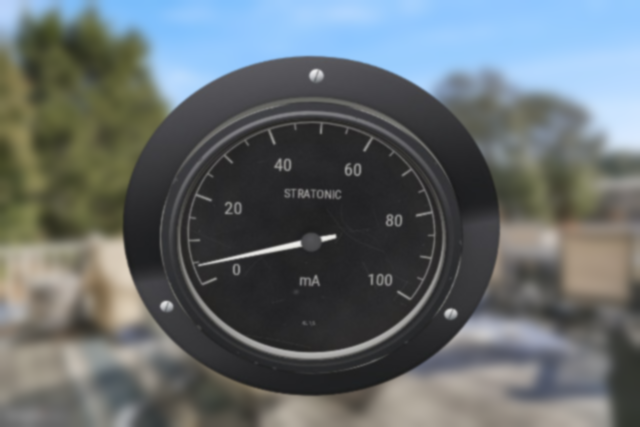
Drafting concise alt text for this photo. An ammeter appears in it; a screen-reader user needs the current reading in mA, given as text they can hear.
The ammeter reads 5 mA
